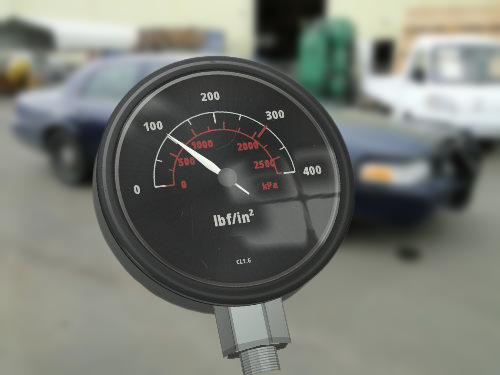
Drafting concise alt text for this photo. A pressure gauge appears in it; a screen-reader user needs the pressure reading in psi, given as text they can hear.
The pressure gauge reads 100 psi
